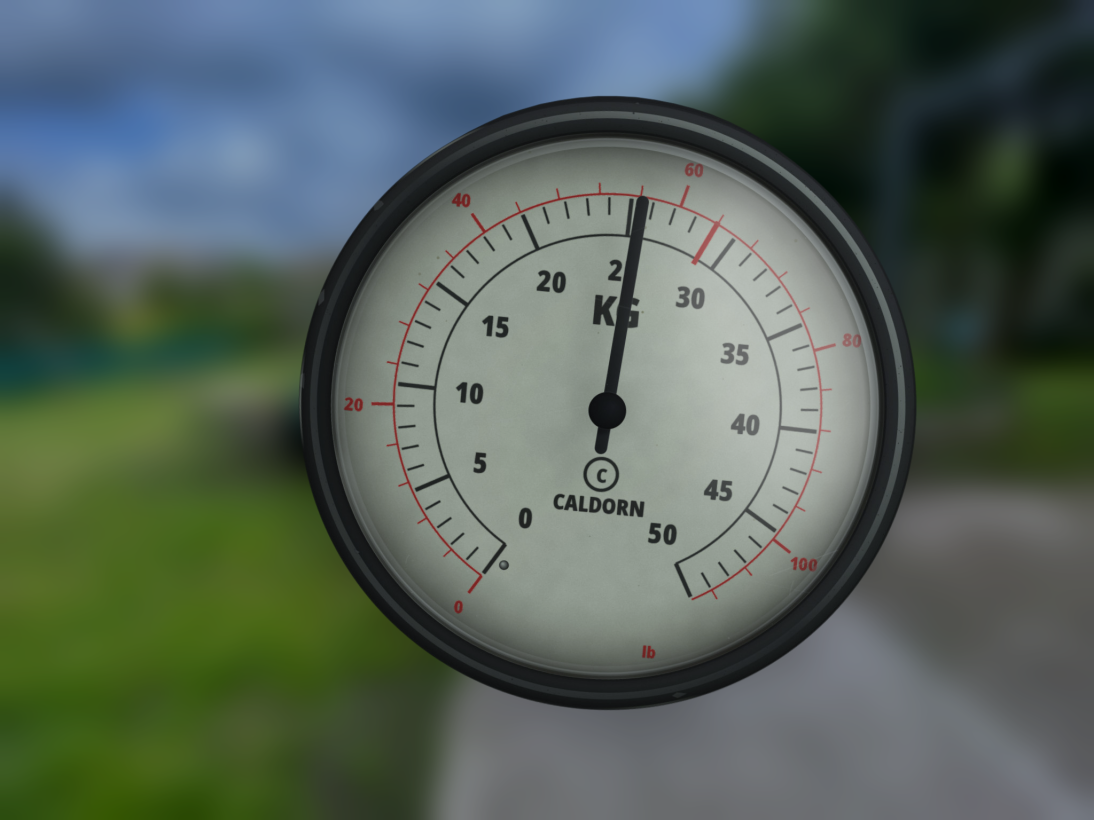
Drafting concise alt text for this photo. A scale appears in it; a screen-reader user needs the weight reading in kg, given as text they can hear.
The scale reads 25.5 kg
